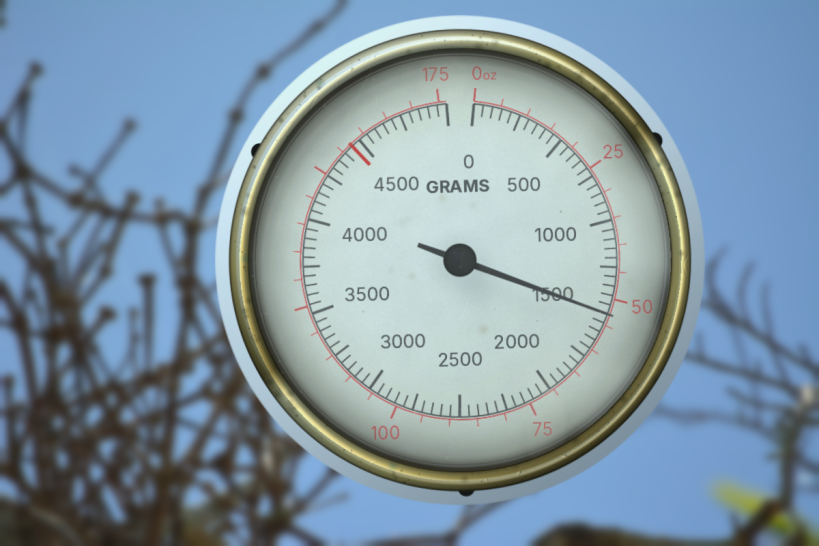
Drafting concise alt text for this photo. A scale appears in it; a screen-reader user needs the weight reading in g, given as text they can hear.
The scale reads 1500 g
